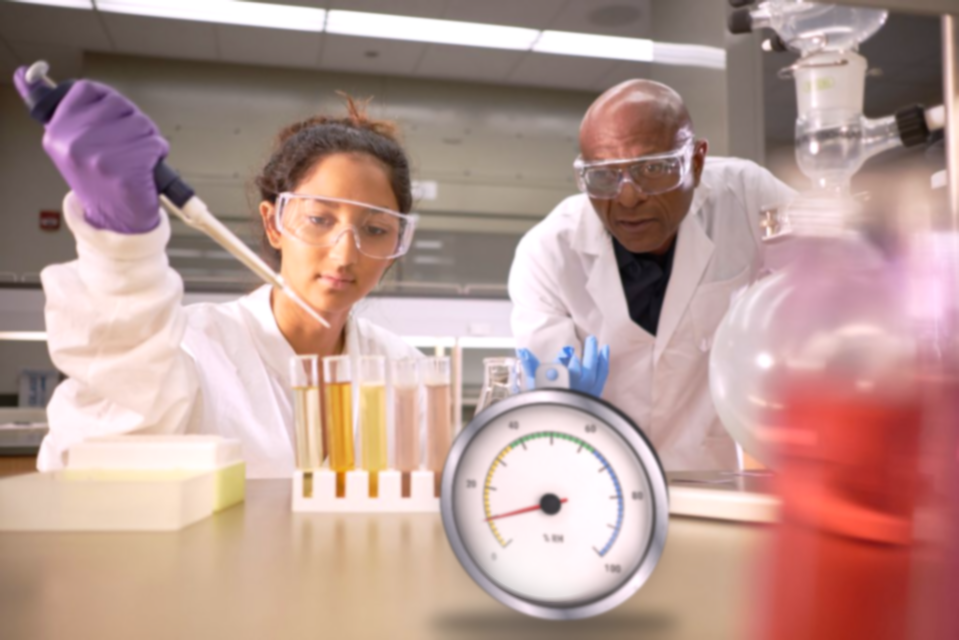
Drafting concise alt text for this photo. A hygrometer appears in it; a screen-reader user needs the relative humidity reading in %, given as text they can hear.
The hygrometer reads 10 %
